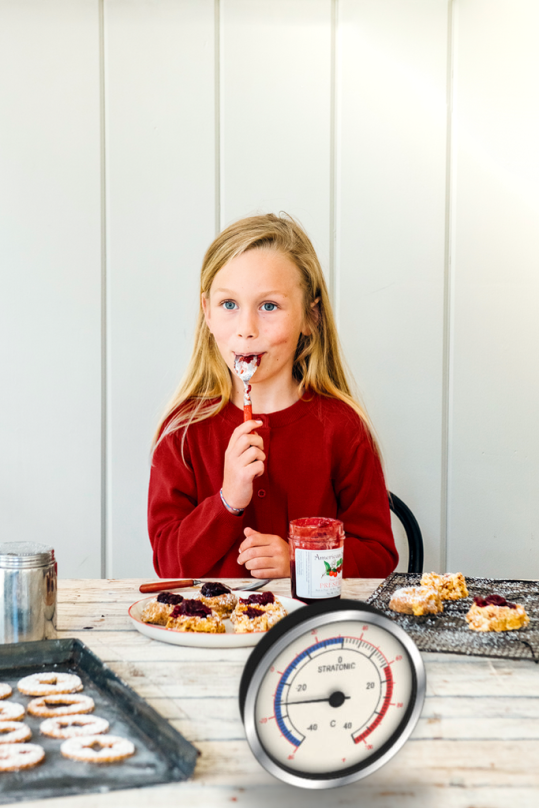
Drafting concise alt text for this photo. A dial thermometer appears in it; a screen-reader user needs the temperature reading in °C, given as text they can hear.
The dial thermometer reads -25 °C
